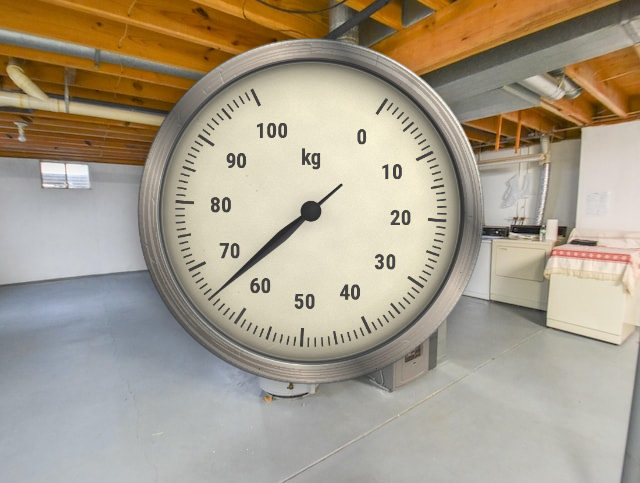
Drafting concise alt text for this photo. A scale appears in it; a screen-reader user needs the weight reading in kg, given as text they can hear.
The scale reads 65 kg
